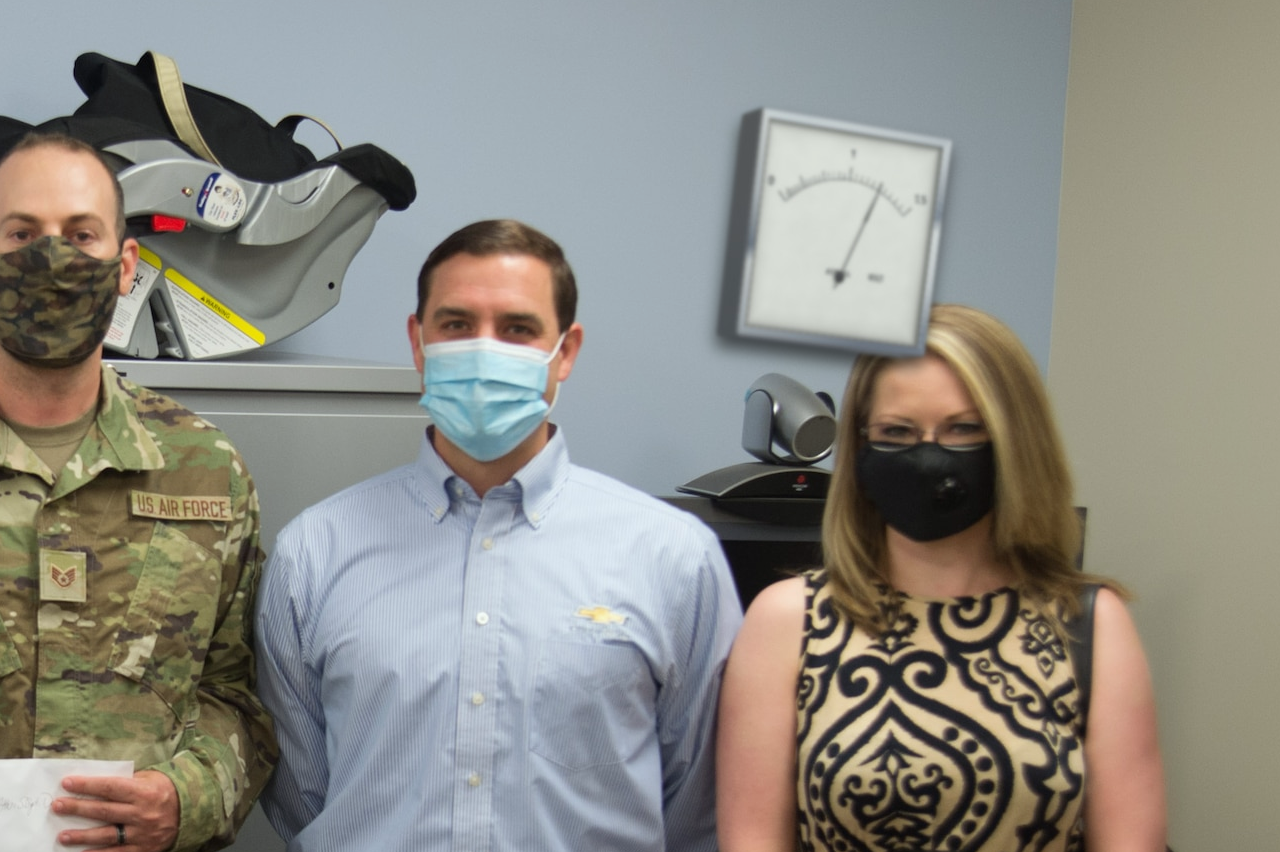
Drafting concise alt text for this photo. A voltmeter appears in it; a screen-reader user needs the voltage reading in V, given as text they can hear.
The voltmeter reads 1.25 V
